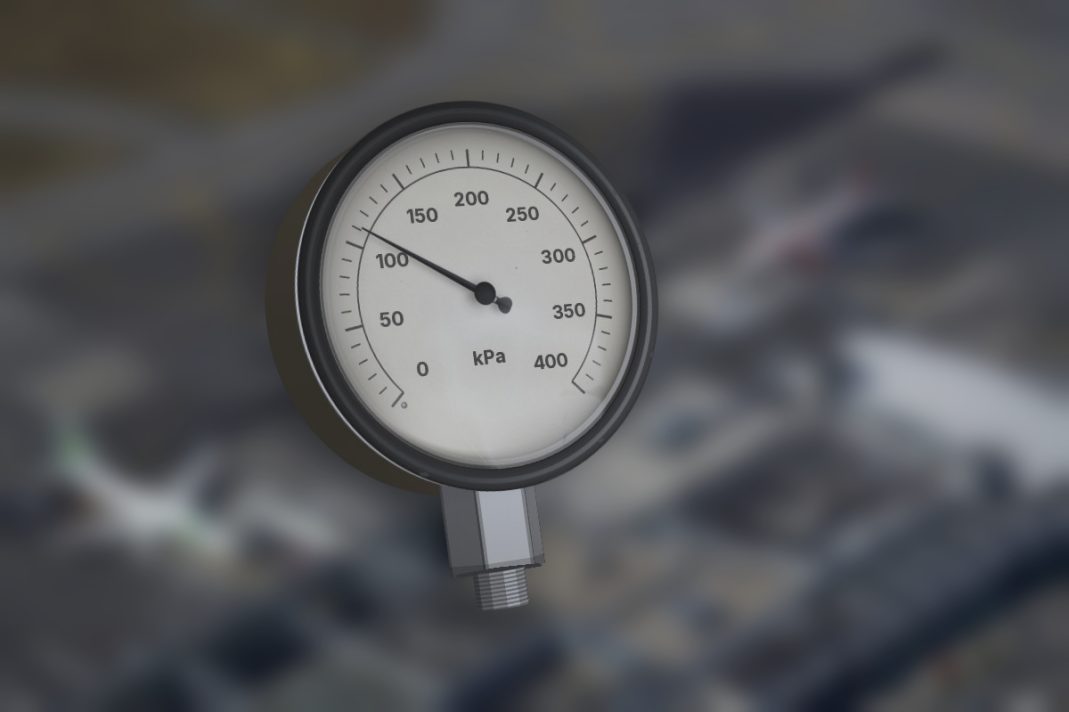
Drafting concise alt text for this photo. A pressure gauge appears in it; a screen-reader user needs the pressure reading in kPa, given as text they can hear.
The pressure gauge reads 110 kPa
